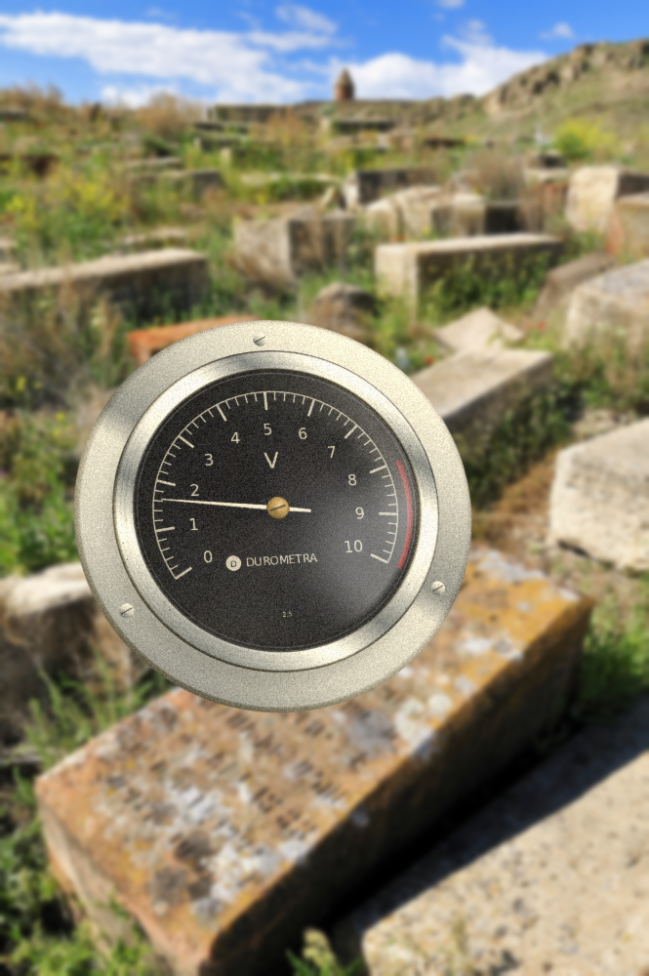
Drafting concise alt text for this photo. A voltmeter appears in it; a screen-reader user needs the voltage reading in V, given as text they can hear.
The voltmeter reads 1.6 V
